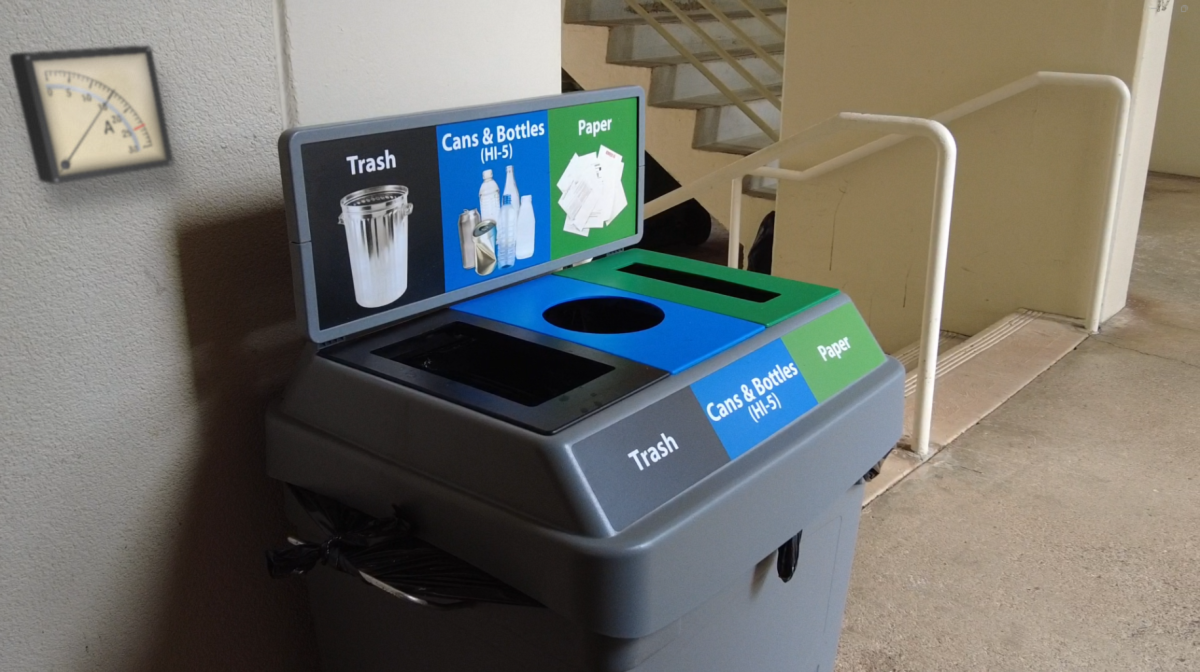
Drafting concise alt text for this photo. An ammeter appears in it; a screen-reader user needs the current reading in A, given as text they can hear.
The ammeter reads 15 A
